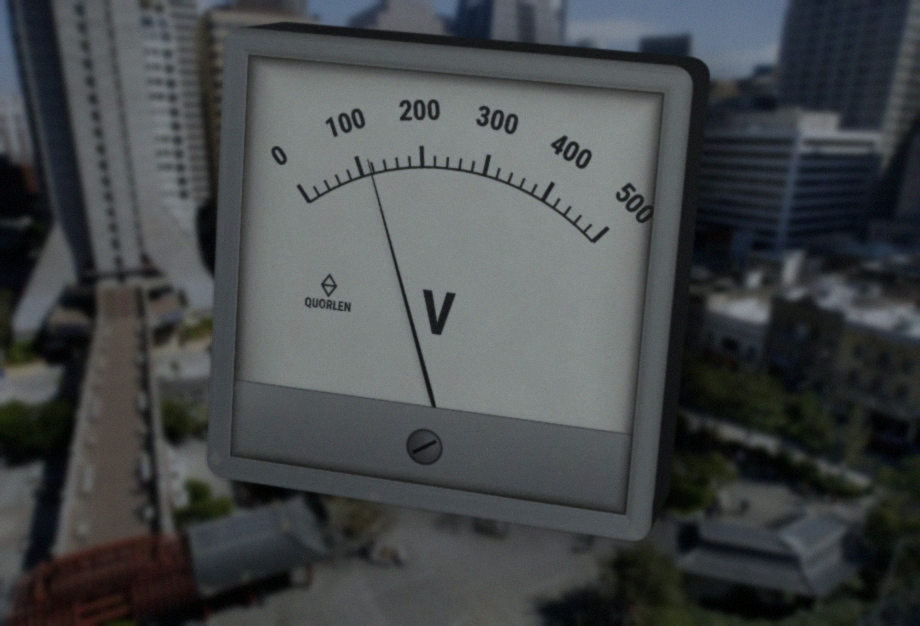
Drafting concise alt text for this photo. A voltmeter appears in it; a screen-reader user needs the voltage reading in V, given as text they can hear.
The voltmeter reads 120 V
